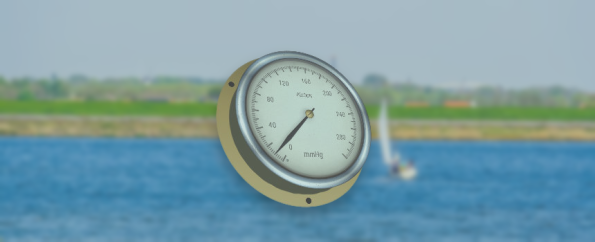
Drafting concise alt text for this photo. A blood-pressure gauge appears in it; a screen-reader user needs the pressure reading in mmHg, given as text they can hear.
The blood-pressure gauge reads 10 mmHg
